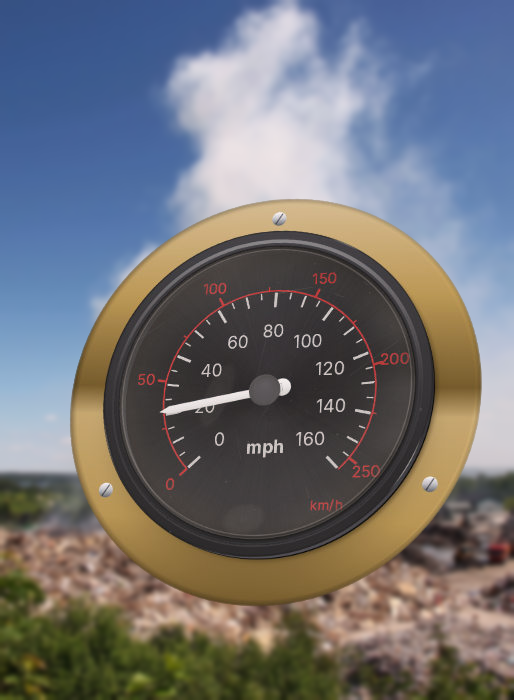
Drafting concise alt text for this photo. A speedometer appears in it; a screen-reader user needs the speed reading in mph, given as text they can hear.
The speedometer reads 20 mph
